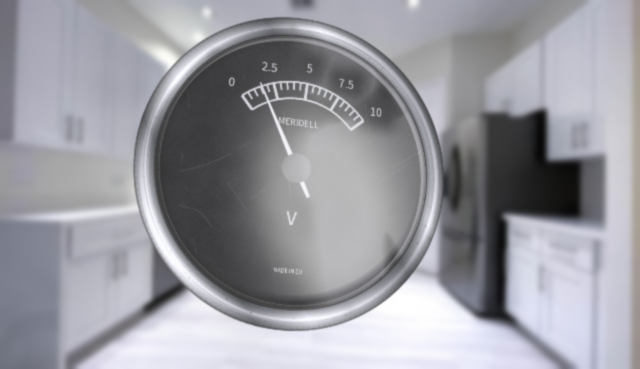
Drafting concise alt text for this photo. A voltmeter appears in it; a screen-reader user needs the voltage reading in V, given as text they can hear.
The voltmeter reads 1.5 V
